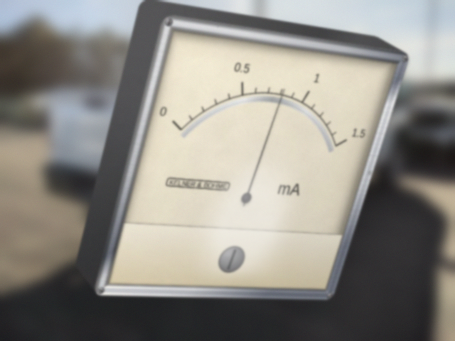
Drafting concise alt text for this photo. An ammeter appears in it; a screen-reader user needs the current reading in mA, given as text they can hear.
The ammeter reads 0.8 mA
